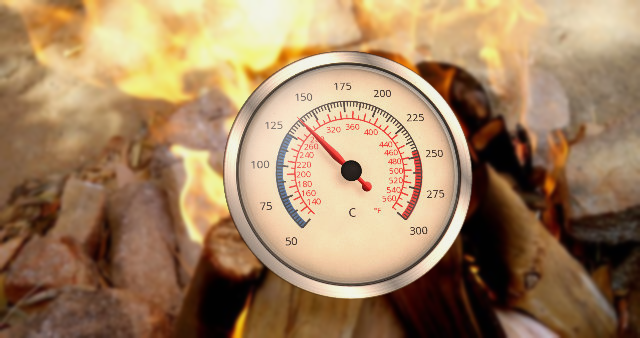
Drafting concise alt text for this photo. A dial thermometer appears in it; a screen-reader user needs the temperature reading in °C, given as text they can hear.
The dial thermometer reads 137.5 °C
